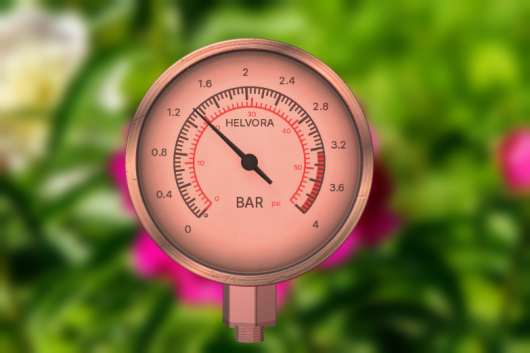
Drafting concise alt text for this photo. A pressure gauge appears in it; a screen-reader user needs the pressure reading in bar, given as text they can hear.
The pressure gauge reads 1.35 bar
